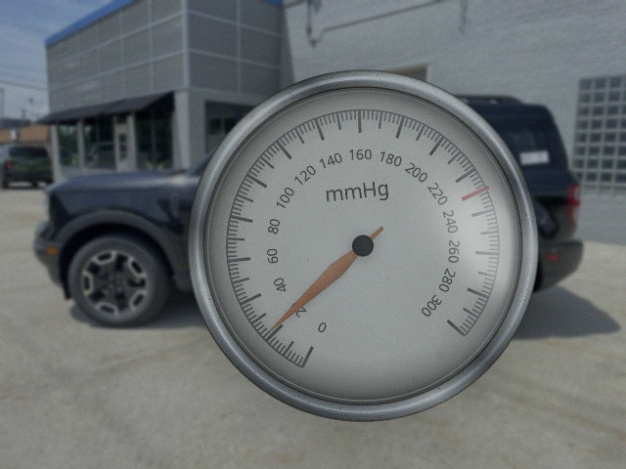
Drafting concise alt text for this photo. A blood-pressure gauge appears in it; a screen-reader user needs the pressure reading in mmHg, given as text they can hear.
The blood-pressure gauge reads 22 mmHg
